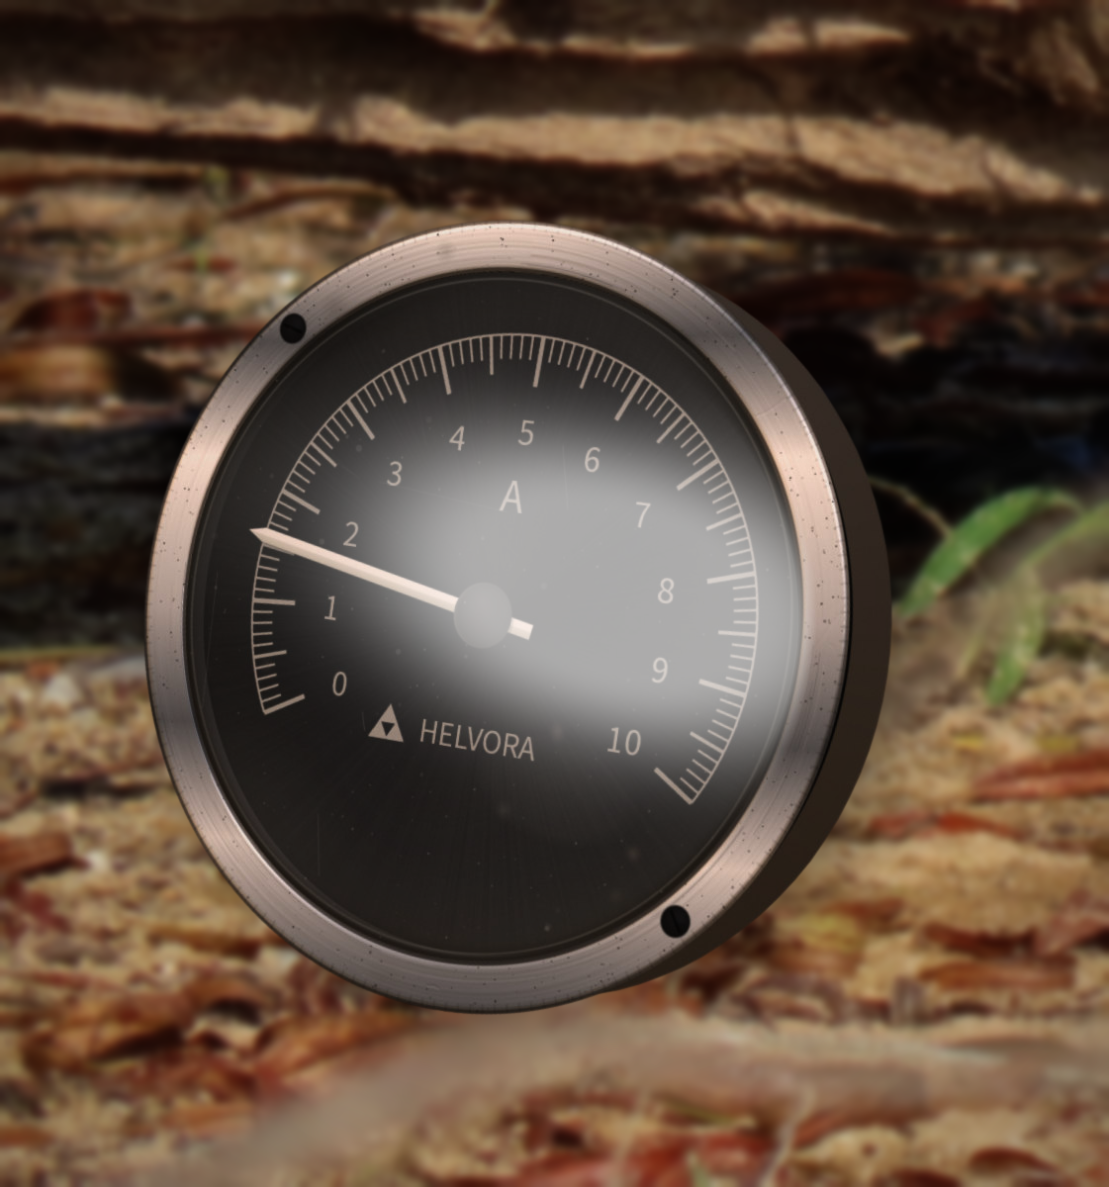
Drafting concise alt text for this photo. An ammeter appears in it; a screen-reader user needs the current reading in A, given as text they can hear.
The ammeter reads 1.6 A
